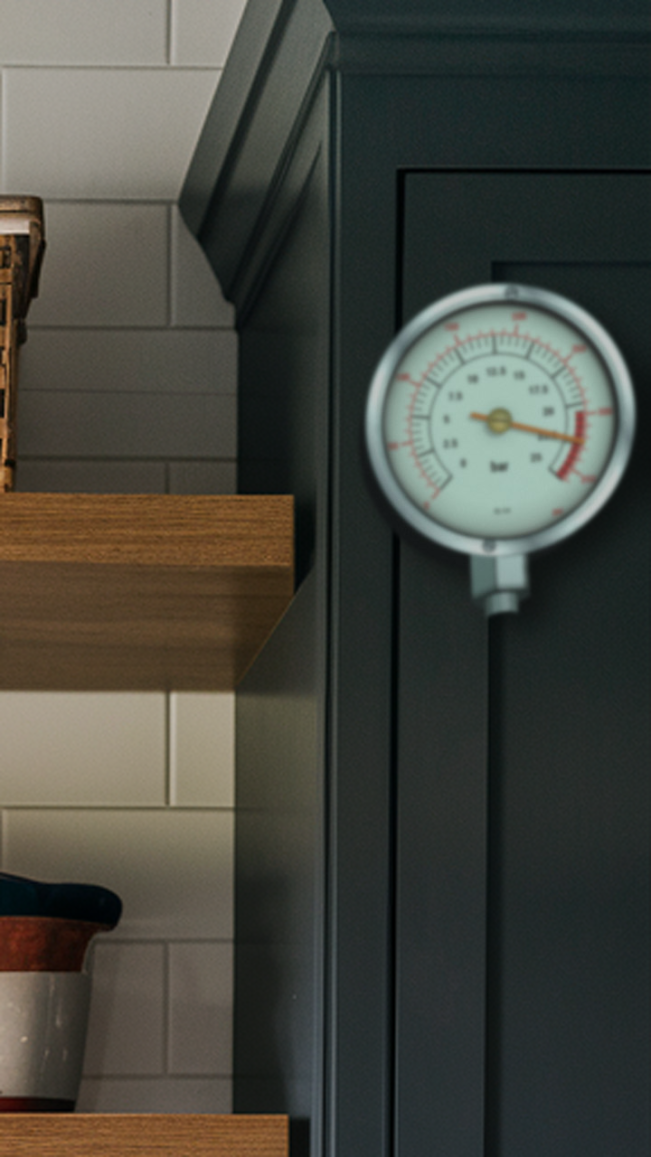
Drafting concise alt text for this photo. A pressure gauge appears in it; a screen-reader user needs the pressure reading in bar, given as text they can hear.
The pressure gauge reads 22.5 bar
